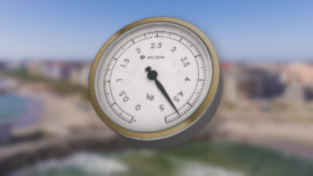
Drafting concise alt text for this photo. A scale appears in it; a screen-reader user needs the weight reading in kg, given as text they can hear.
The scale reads 4.75 kg
